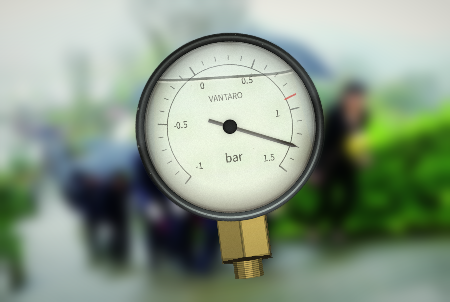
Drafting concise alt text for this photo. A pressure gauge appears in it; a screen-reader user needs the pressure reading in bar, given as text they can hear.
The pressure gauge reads 1.3 bar
